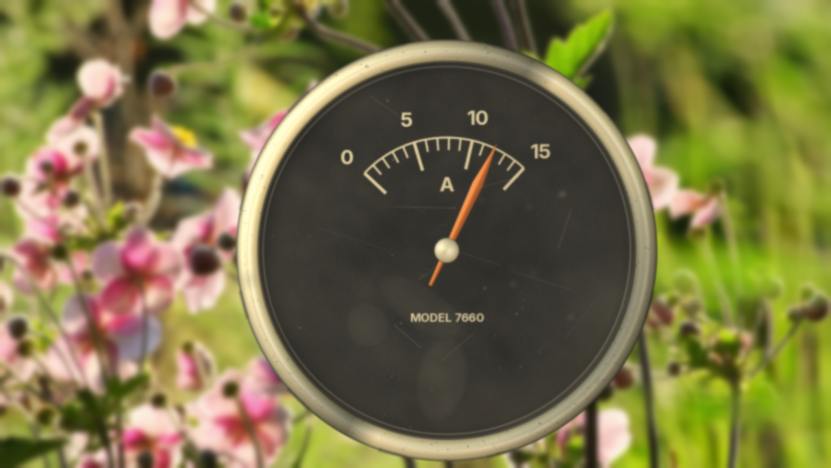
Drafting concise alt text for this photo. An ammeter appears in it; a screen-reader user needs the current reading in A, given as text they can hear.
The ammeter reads 12 A
